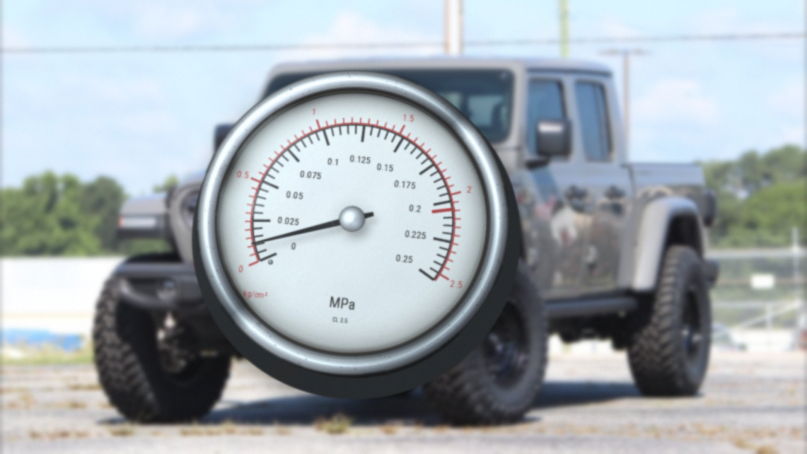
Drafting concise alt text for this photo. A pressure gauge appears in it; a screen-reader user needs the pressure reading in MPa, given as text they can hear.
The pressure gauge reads 0.01 MPa
